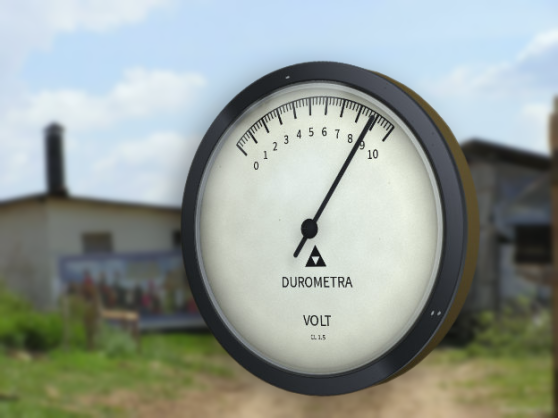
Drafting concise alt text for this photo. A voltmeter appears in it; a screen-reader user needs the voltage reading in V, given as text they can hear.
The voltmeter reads 9 V
